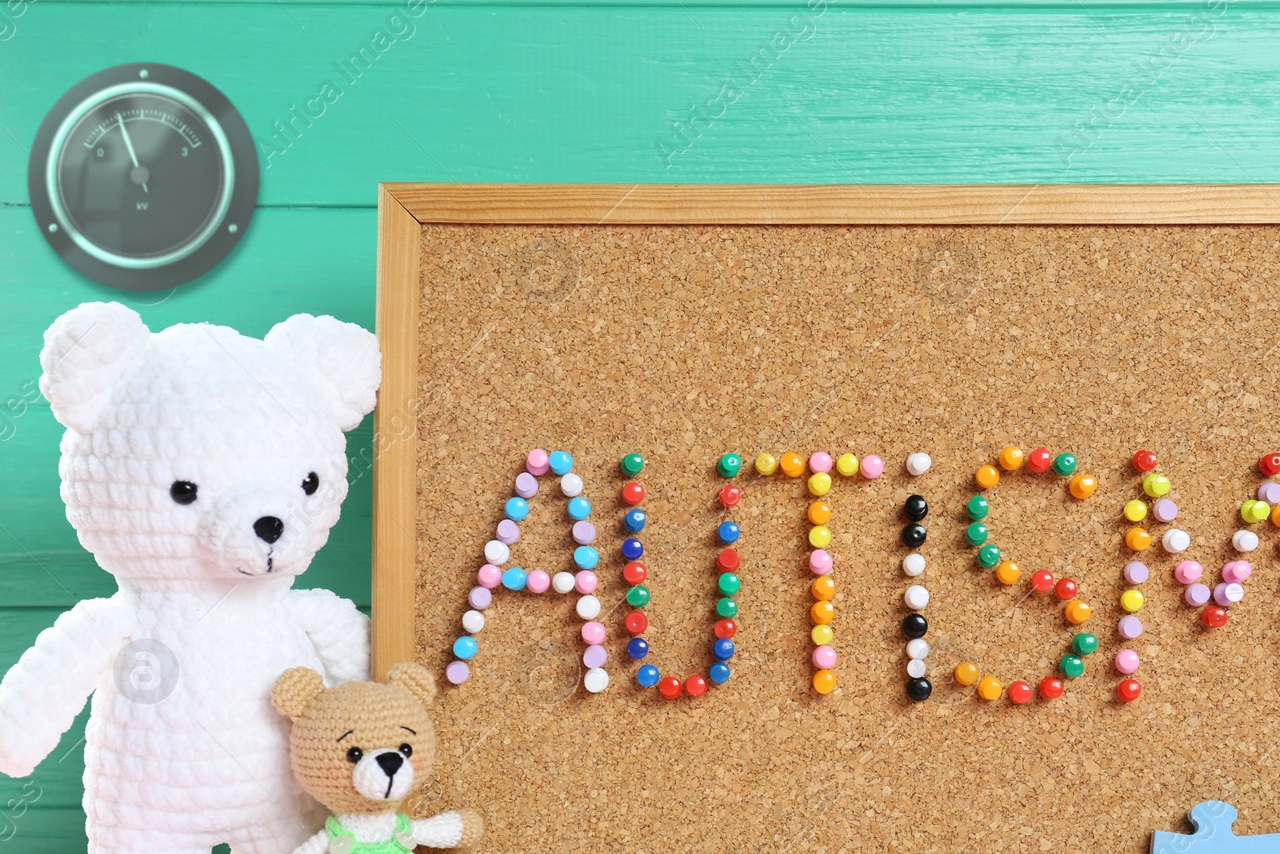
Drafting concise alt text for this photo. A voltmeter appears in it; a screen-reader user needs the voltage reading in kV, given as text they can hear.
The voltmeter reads 1 kV
